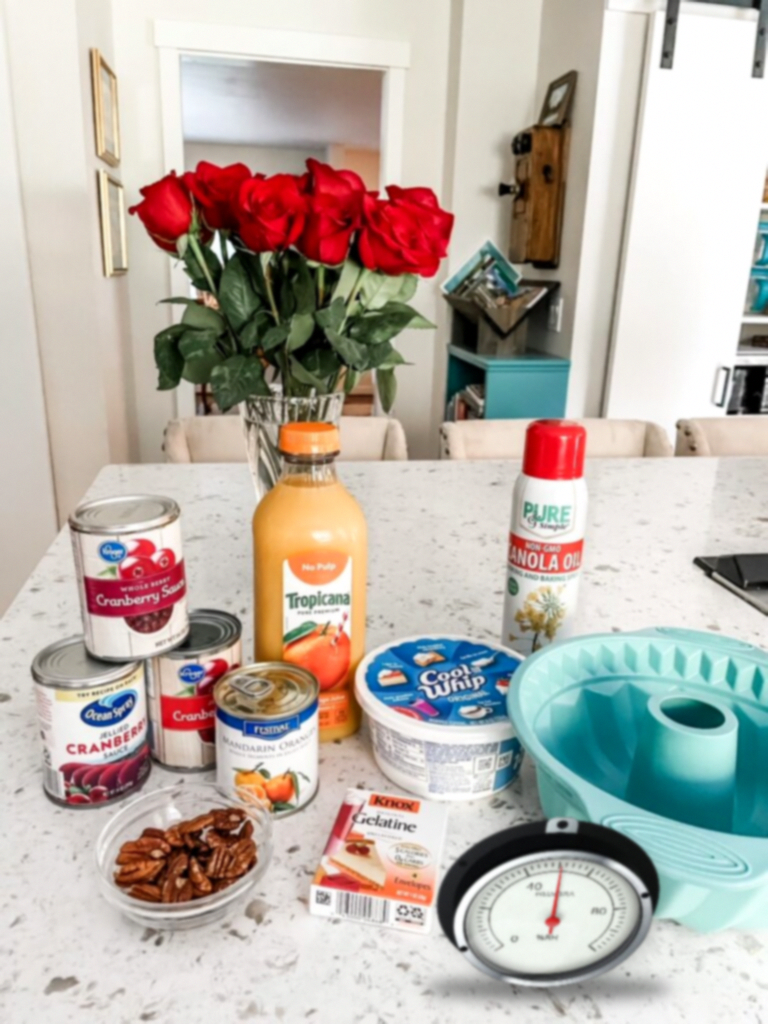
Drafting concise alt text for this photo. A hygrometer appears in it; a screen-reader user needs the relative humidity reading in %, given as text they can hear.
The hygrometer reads 50 %
